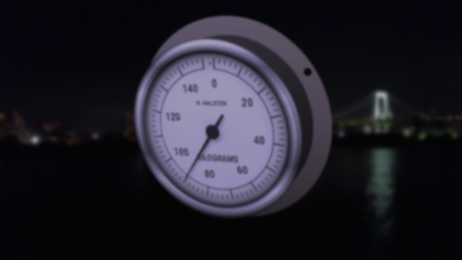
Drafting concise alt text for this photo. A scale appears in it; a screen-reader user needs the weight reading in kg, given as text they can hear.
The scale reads 90 kg
